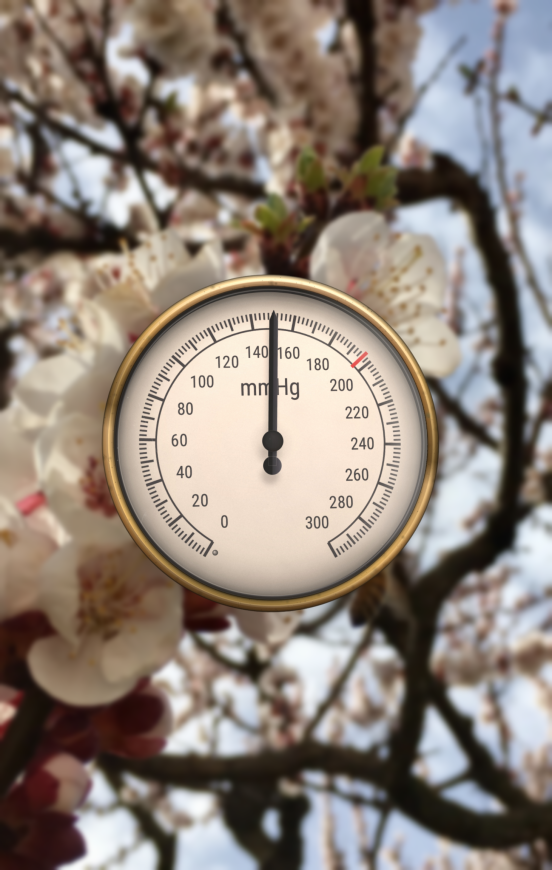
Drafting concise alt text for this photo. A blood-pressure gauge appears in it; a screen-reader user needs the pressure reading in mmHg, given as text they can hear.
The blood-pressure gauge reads 150 mmHg
